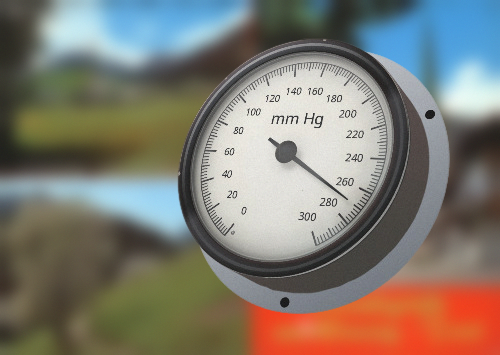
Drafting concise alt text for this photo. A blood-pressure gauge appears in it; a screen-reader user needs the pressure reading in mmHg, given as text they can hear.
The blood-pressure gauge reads 270 mmHg
